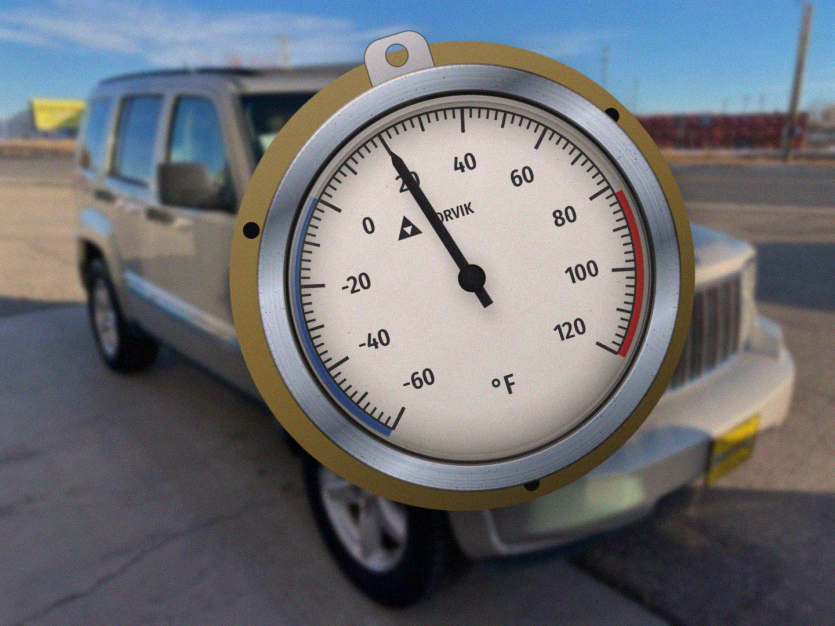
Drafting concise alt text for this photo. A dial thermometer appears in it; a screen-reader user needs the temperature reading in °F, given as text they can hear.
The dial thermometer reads 20 °F
